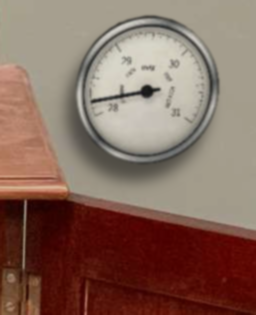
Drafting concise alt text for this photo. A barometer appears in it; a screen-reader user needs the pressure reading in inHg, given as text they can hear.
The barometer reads 28.2 inHg
